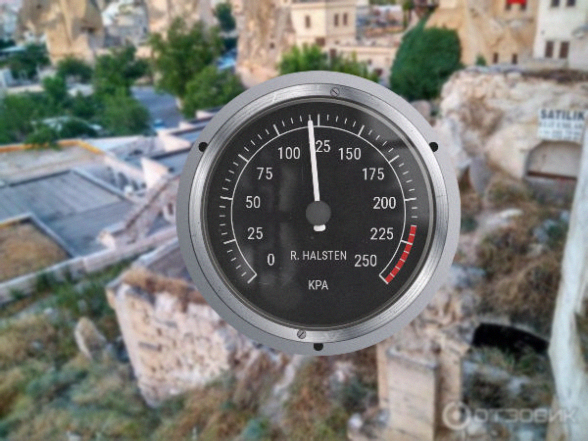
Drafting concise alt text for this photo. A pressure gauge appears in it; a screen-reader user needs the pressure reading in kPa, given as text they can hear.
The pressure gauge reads 120 kPa
